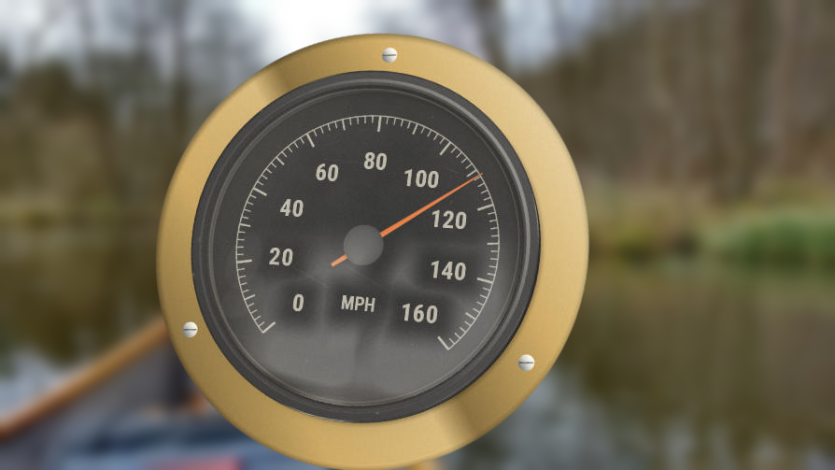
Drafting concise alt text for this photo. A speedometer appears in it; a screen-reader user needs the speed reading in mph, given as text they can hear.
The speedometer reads 112 mph
